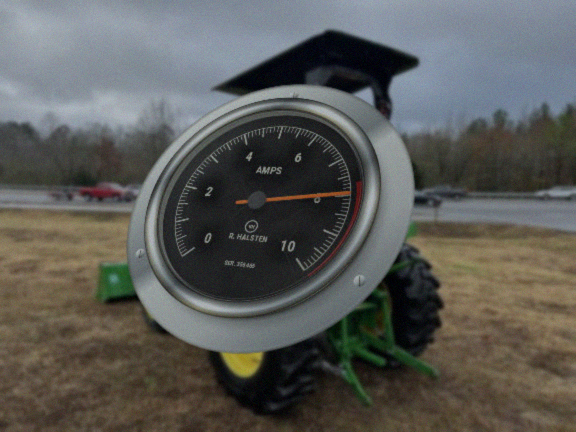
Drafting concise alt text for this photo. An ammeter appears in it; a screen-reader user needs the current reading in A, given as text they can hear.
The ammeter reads 8 A
